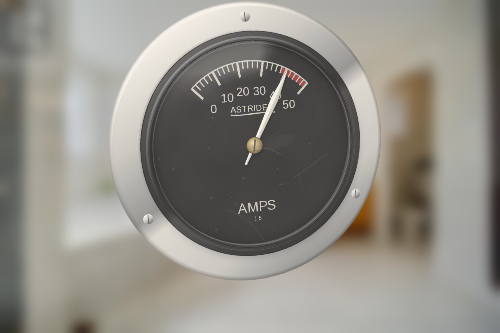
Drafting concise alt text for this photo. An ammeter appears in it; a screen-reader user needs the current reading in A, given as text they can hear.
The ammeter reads 40 A
